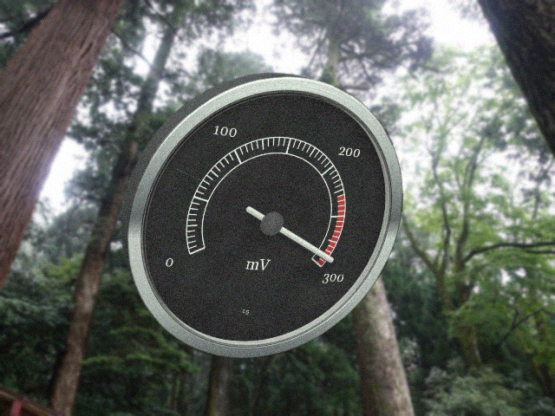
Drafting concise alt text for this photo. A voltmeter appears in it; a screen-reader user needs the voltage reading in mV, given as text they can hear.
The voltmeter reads 290 mV
